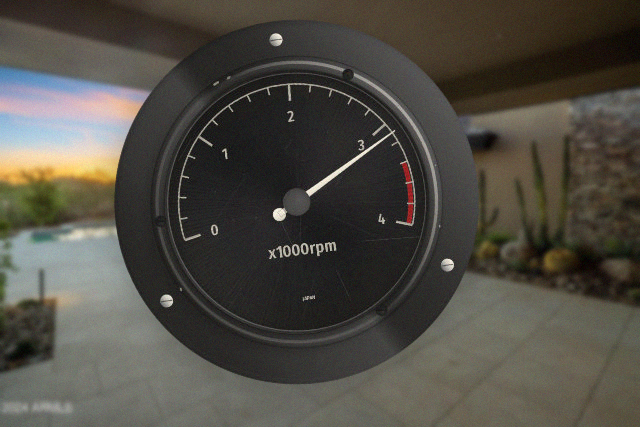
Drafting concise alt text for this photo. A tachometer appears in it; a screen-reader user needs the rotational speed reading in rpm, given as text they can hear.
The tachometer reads 3100 rpm
